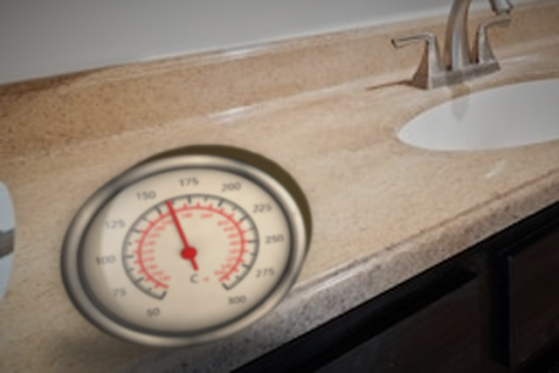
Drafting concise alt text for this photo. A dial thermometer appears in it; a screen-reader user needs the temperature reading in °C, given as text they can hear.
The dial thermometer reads 162.5 °C
